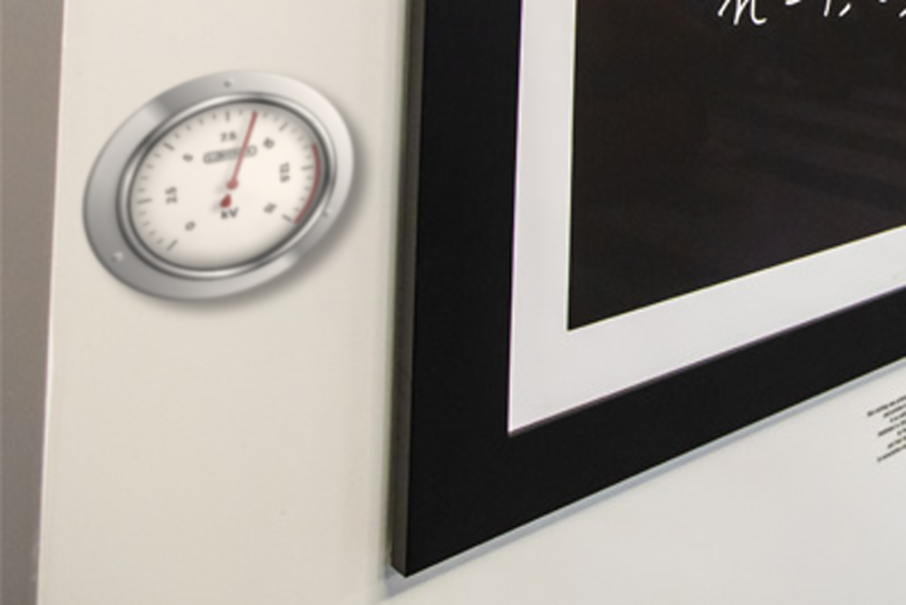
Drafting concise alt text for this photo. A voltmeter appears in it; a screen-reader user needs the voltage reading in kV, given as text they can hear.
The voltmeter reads 8.5 kV
